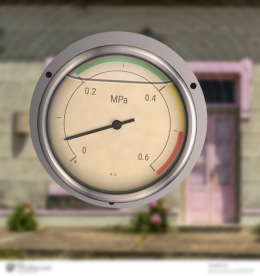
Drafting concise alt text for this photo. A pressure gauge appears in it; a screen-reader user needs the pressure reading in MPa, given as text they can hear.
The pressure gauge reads 0.05 MPa
